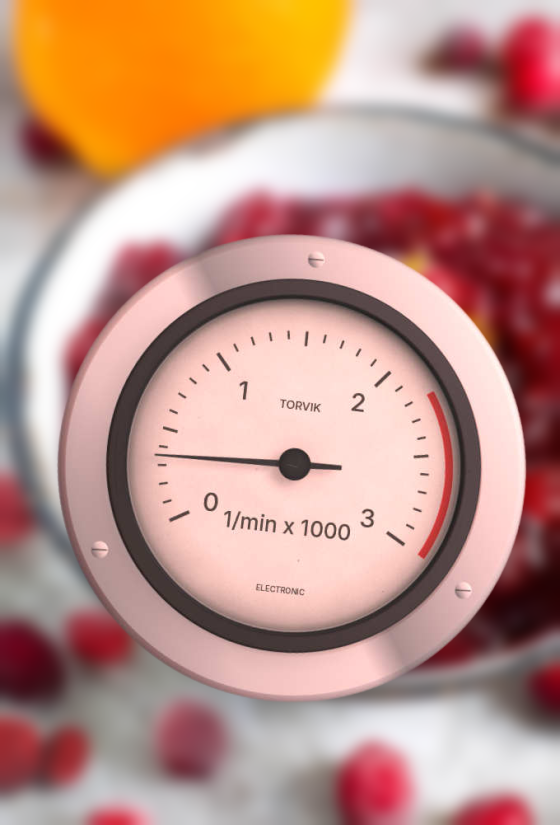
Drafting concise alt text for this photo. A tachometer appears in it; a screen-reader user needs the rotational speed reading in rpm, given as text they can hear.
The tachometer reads 350 rpm
